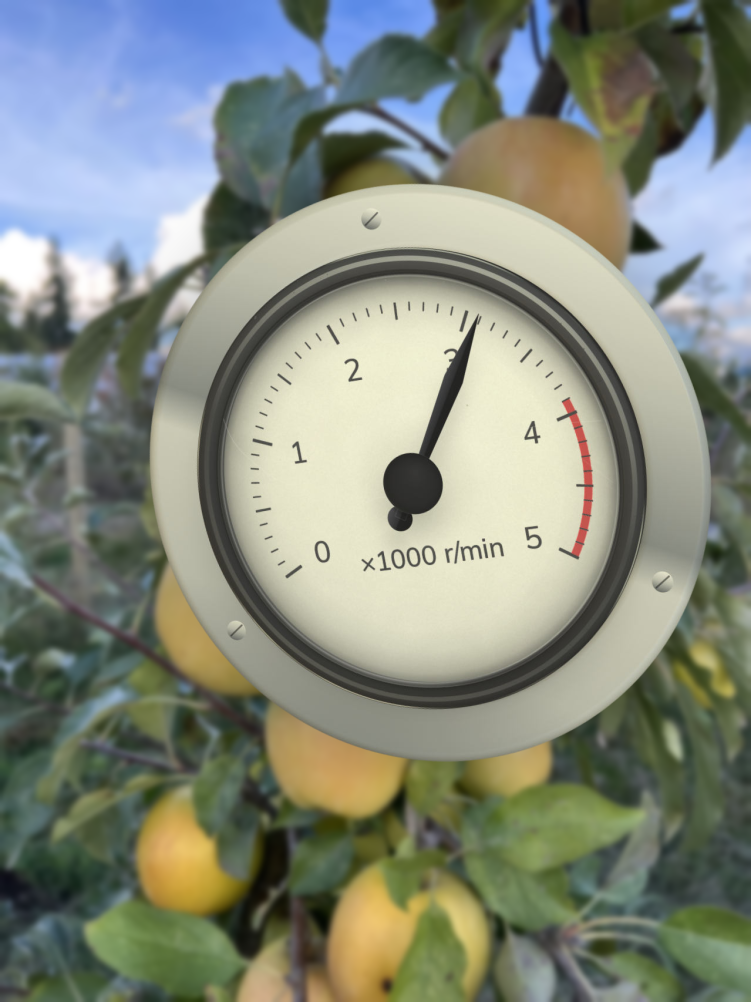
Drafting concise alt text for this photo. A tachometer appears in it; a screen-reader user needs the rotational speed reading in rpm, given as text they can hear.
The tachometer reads 3100 rpm
